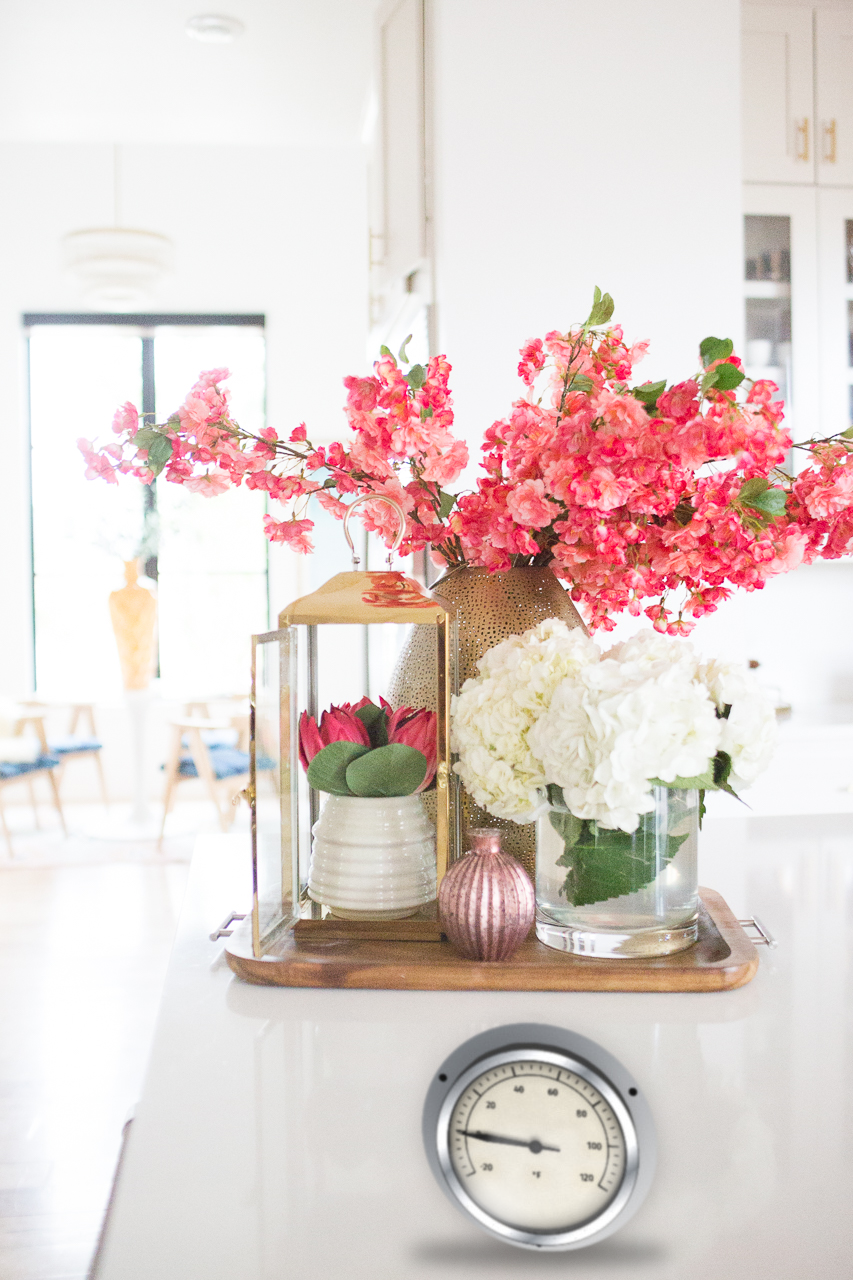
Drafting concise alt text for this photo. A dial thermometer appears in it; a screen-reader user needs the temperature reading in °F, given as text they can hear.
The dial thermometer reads 0 °F
